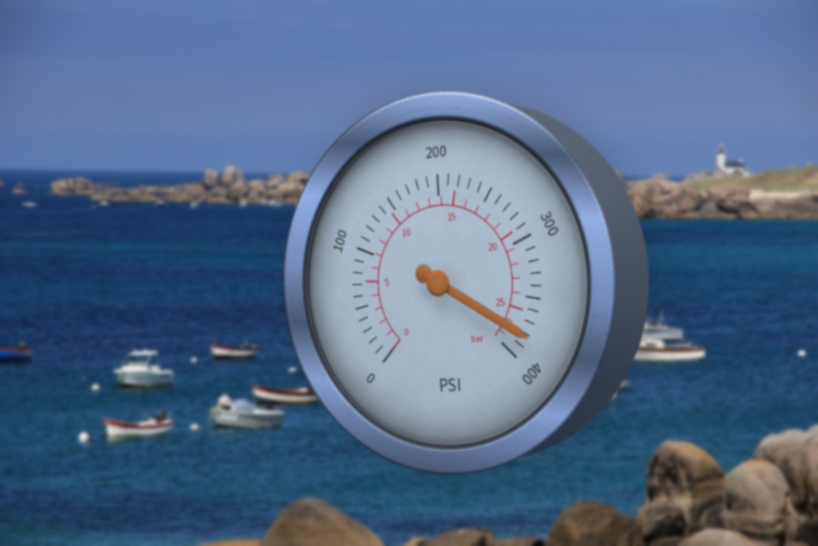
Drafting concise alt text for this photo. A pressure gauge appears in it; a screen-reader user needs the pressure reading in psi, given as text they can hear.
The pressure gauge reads 380 psi
